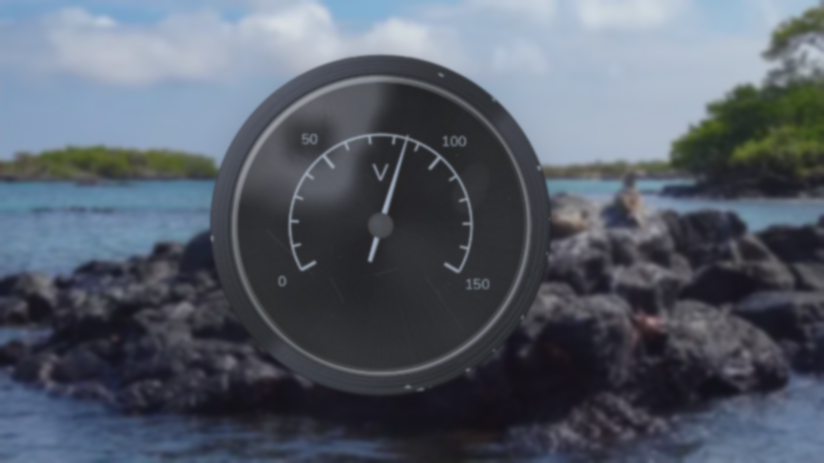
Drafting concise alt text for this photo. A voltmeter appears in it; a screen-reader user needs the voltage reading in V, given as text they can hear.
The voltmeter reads 85 V
